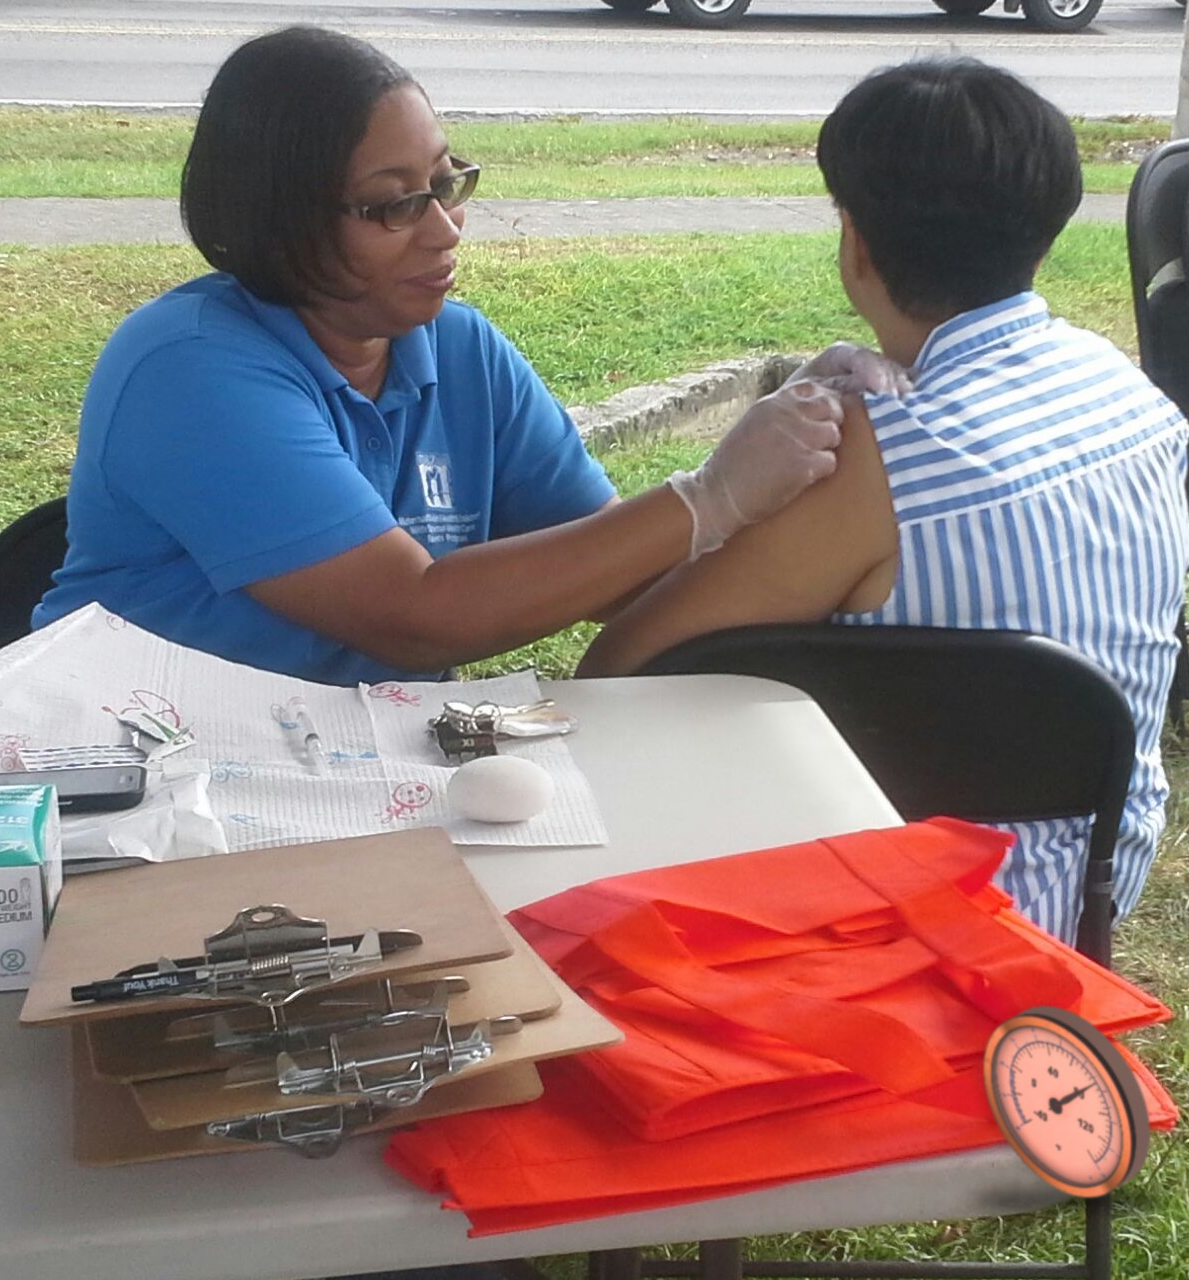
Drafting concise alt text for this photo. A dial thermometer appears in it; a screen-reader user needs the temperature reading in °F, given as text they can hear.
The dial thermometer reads 80 °F
